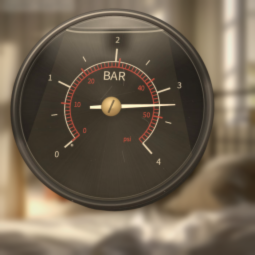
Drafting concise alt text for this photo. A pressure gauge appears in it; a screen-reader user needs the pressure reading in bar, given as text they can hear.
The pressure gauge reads 3.25 bar
